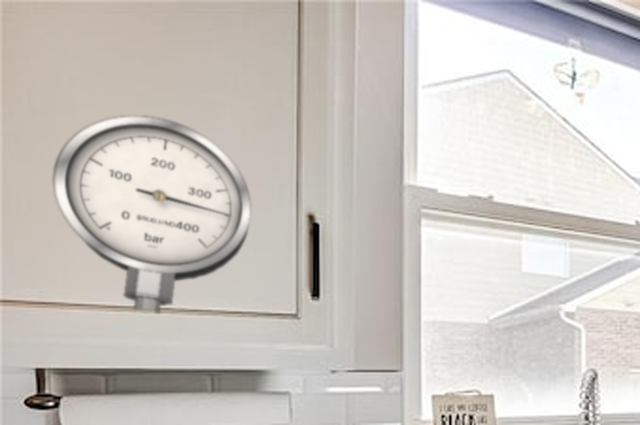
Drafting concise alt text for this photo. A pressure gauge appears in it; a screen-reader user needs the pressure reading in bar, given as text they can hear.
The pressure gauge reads 340 bar
